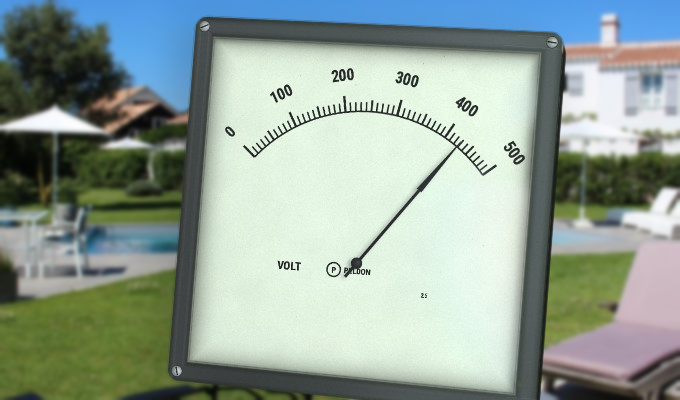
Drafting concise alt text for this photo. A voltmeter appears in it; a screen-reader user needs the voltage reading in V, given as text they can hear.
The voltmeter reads 430 V
